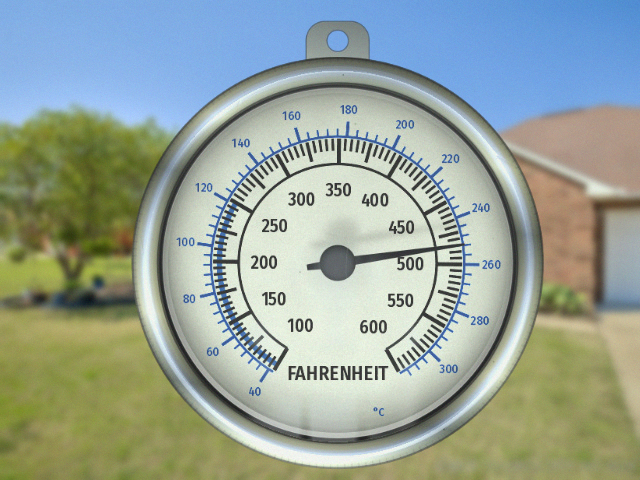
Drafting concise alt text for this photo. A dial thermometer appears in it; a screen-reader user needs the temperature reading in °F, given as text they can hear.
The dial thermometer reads 485 °F
